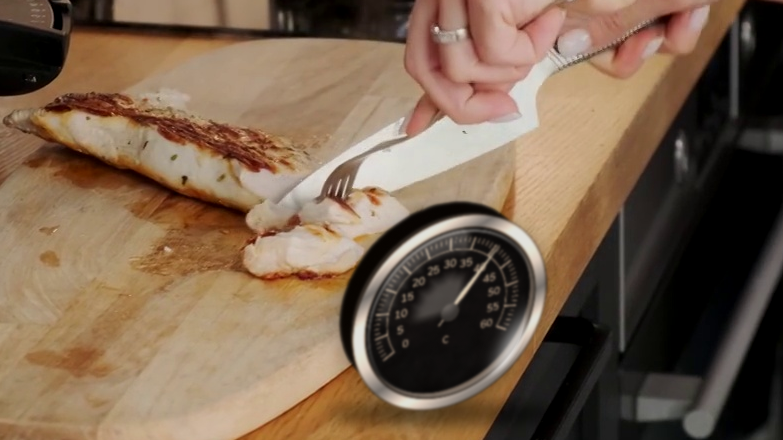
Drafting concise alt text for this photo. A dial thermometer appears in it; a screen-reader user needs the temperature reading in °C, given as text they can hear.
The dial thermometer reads 40 °C
